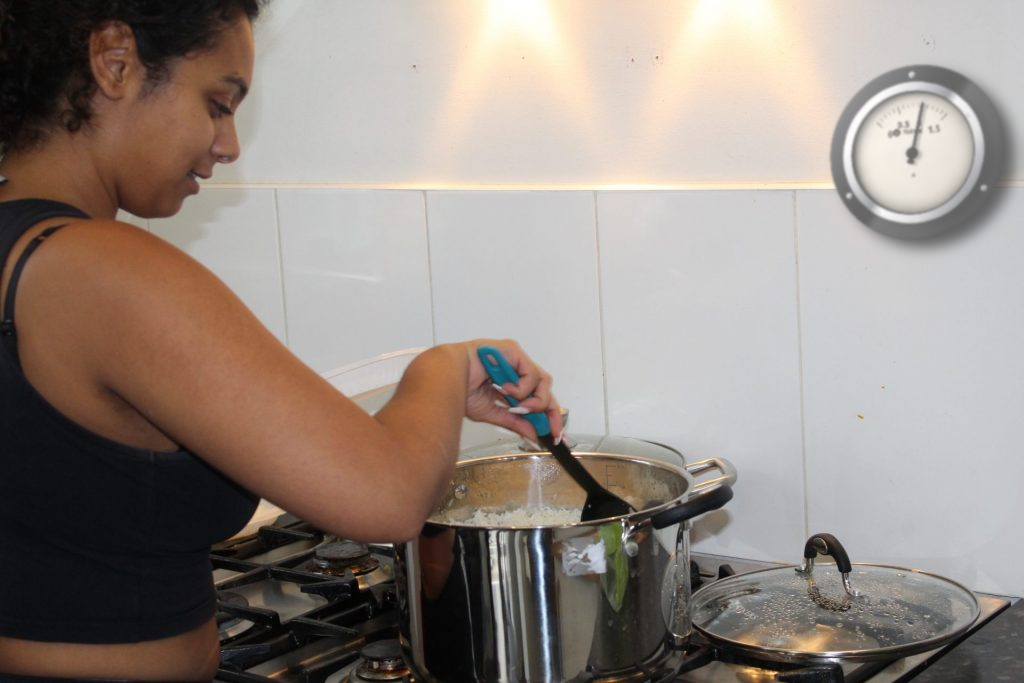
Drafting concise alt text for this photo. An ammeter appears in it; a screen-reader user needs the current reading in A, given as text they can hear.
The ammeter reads 1 A
